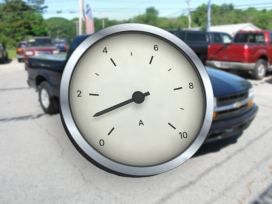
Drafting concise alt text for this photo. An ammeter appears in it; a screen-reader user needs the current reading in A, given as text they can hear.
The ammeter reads 1 A
